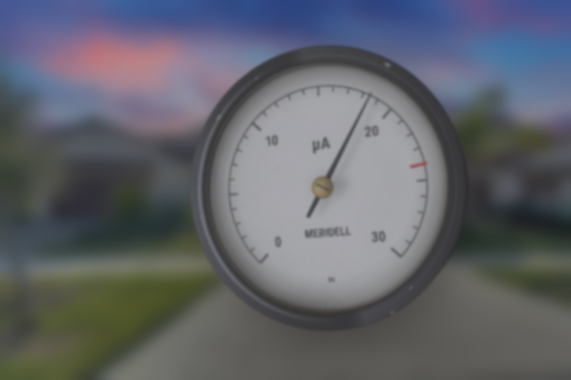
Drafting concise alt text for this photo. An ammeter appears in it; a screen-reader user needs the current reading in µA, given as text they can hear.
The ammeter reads 18.5 µA
